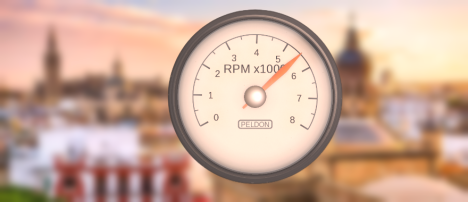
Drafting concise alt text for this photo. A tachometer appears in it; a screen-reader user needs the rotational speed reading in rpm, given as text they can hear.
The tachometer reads 5500 rpm
